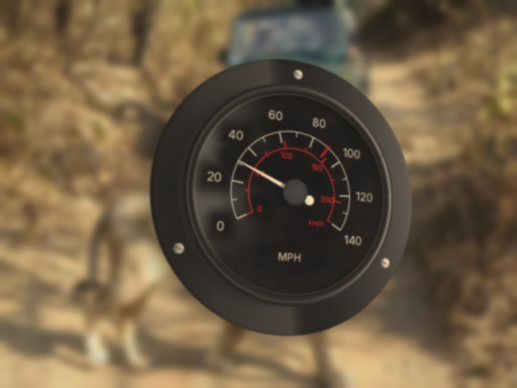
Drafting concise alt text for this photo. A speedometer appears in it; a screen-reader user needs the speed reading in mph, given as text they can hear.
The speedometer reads 30 mph
